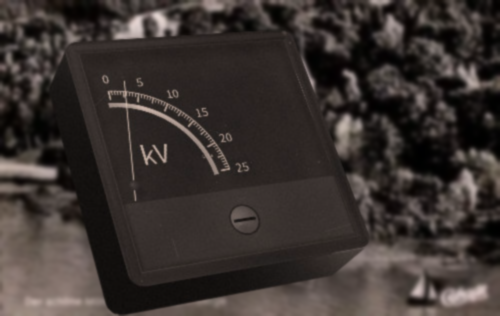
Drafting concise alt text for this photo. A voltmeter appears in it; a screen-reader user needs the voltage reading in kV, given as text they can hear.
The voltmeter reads 2.5 kV
